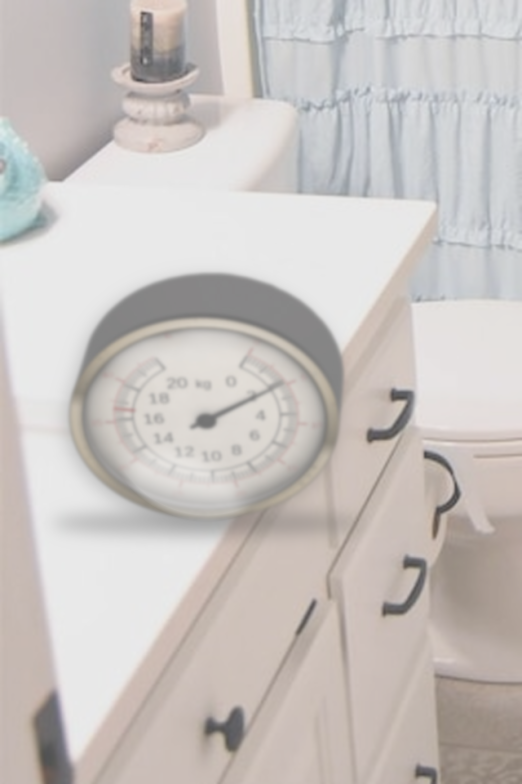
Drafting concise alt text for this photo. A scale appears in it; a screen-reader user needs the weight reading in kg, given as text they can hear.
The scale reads 2 kg
